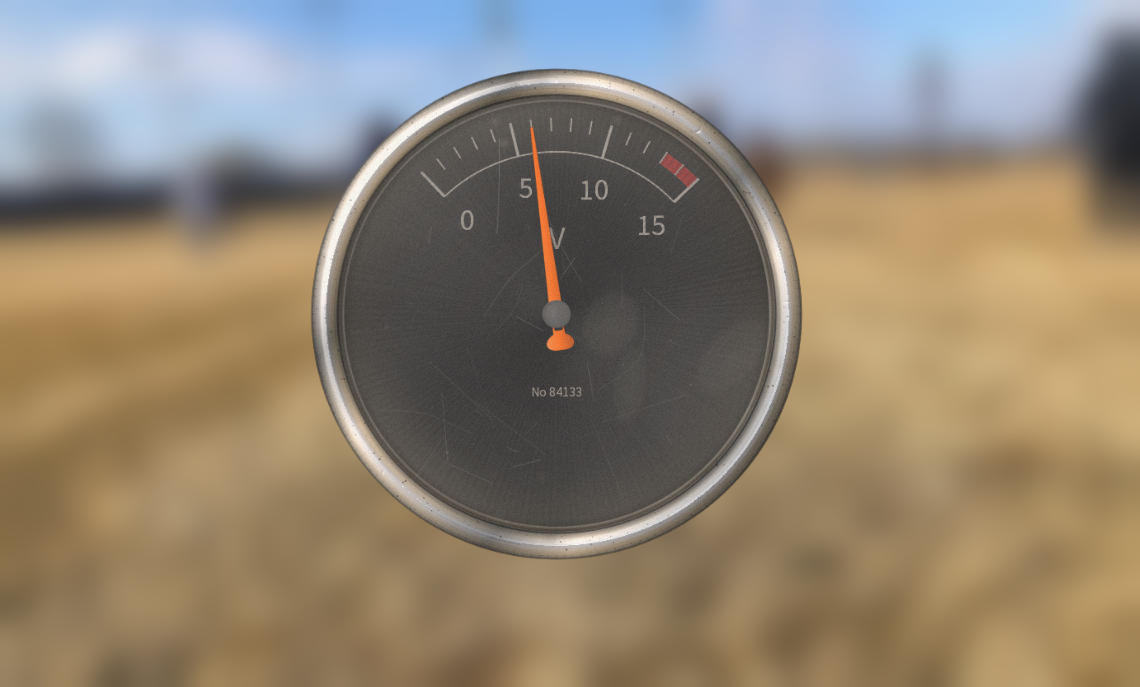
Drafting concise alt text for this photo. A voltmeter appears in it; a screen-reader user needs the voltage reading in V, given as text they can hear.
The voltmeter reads 6 V
